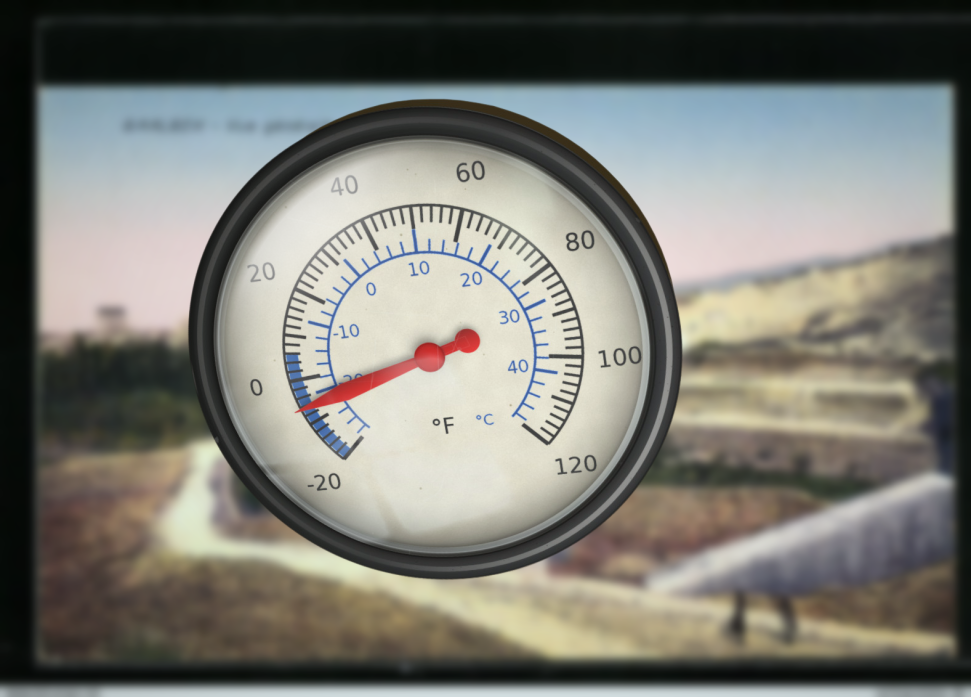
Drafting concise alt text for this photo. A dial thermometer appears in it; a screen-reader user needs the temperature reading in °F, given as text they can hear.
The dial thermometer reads -6 °F
